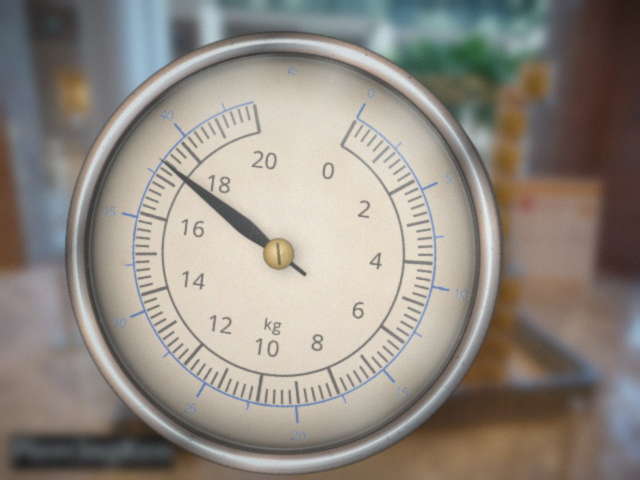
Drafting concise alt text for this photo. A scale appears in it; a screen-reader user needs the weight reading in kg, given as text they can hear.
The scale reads 17.4 kg
